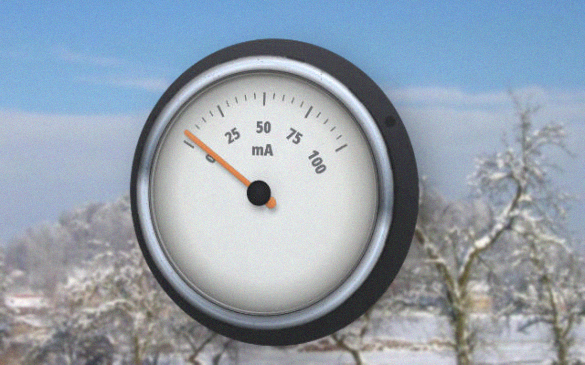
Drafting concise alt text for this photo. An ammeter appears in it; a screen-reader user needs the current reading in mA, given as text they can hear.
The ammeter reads 5 mA
